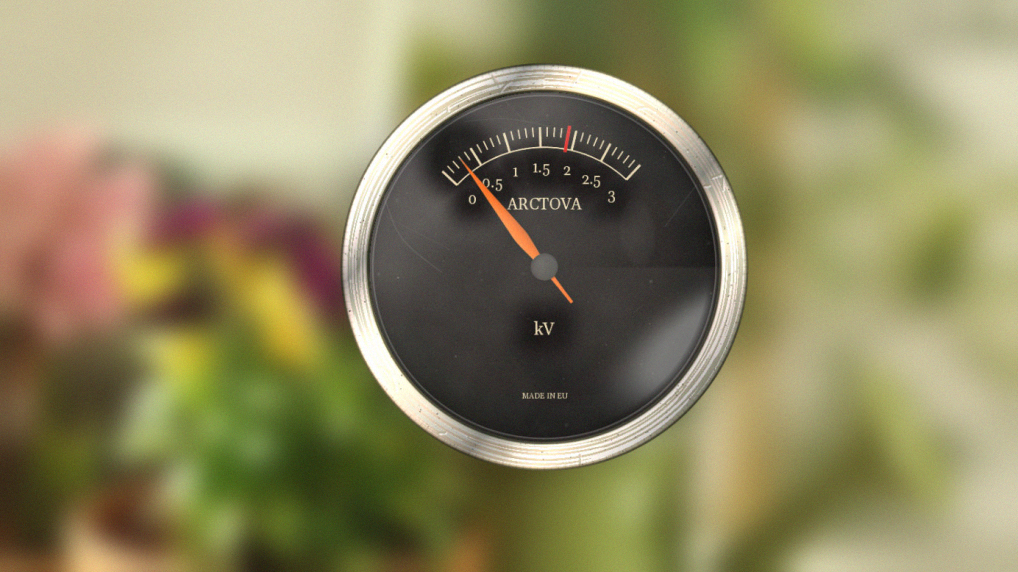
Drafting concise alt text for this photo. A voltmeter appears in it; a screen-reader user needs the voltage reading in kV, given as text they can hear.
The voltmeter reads 0.3 kV
